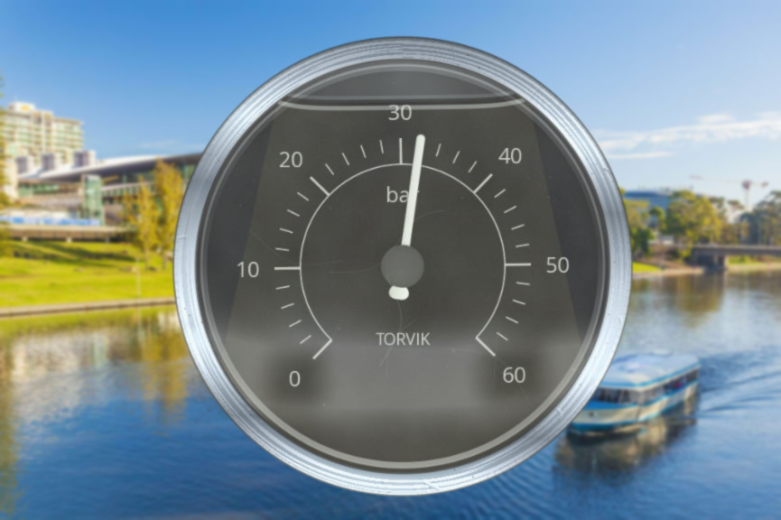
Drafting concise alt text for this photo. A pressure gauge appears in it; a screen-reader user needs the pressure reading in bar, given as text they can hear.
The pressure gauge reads 32 bar
